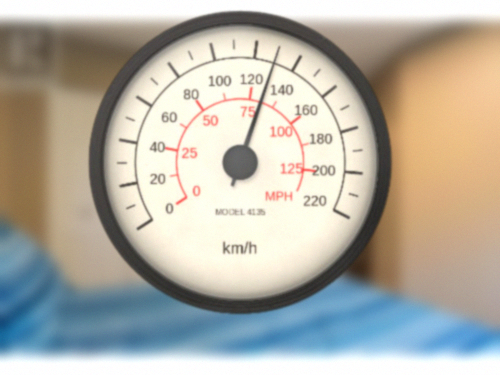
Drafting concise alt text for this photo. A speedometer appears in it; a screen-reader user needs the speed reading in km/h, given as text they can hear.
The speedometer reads 130 km/h
